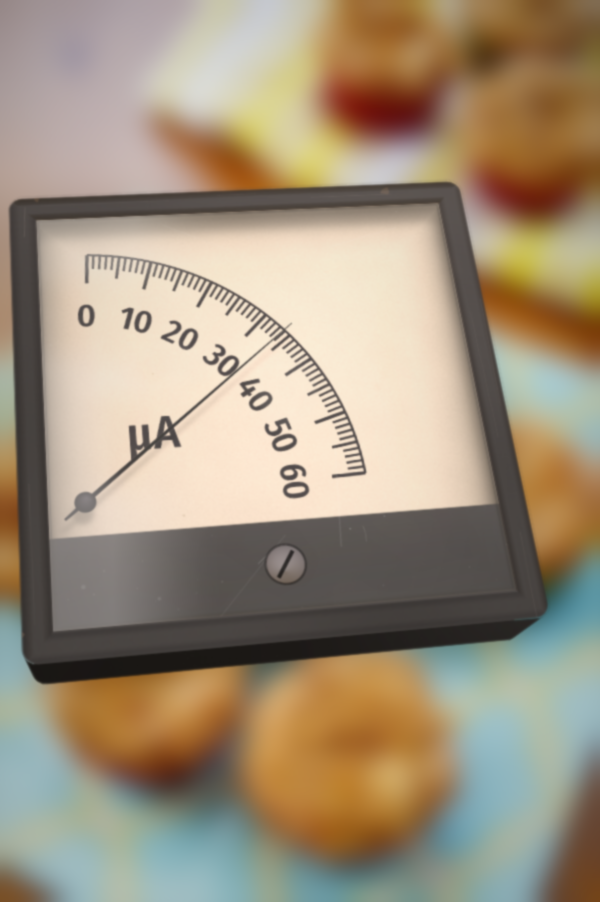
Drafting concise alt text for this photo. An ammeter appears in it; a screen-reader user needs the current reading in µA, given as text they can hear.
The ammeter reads 34 µA
